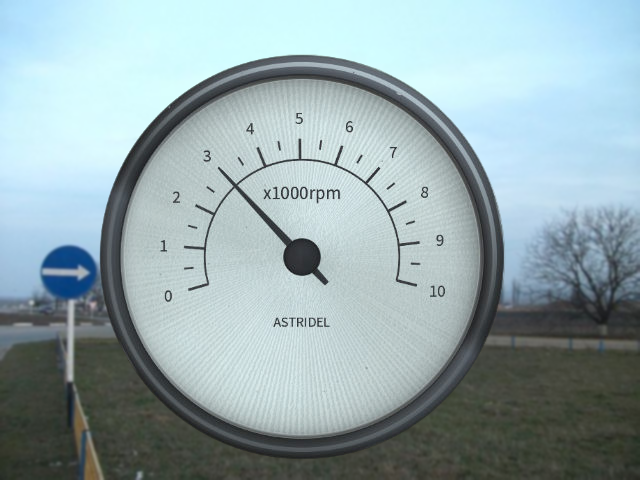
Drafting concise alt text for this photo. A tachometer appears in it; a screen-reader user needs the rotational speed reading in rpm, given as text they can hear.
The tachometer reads 3000 rpm
